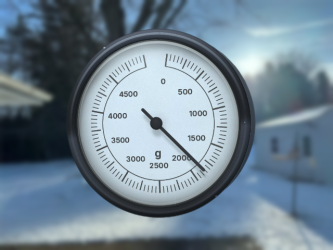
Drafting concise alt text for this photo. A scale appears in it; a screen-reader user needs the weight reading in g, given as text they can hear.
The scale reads 1850 g
